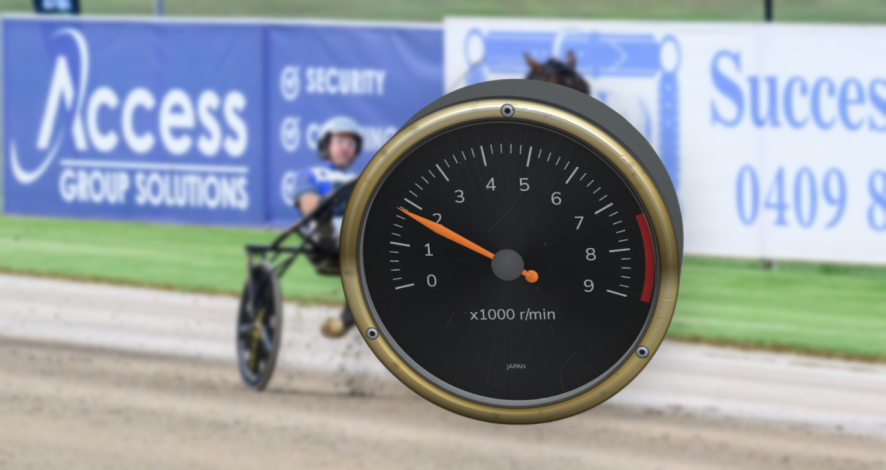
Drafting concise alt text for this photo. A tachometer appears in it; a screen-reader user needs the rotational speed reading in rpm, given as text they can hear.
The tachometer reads 1800 rpm
